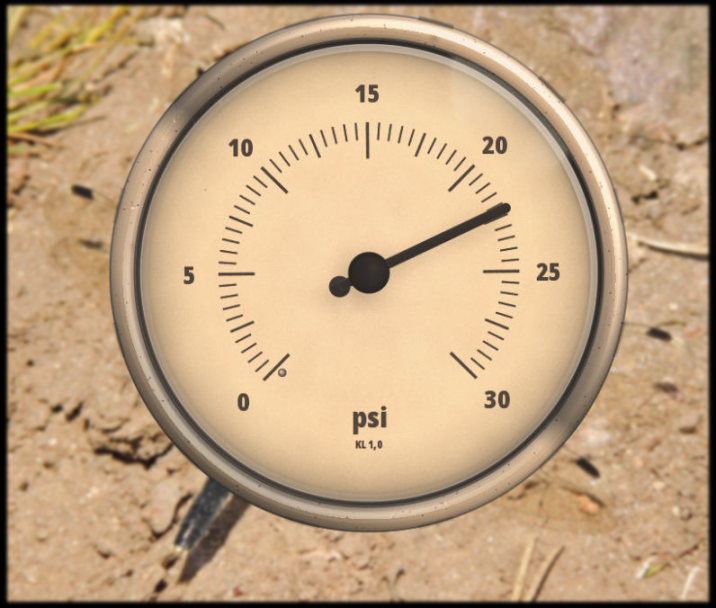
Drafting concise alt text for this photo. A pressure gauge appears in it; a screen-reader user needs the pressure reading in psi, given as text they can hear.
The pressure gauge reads 22.25 psi
